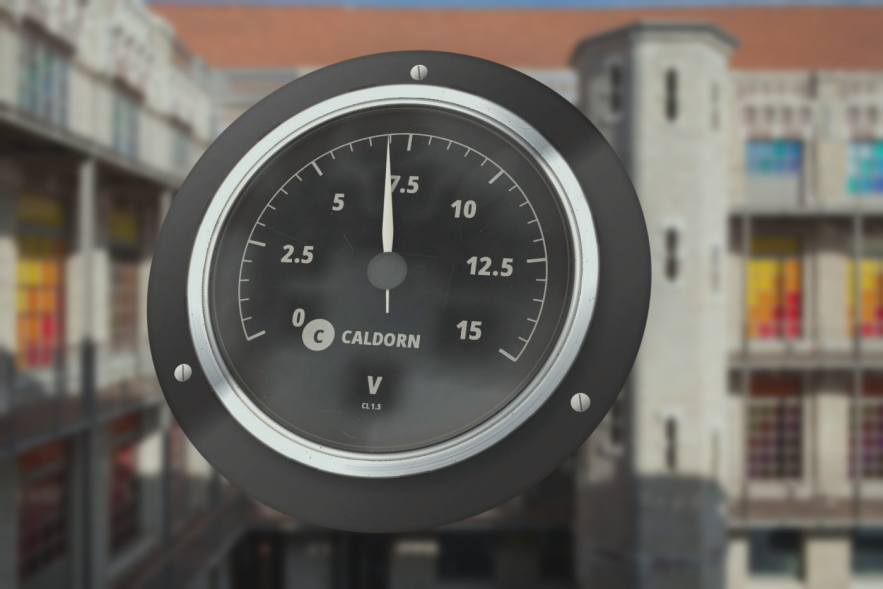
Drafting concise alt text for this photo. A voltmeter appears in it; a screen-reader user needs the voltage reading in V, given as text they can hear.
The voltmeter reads 7 V
